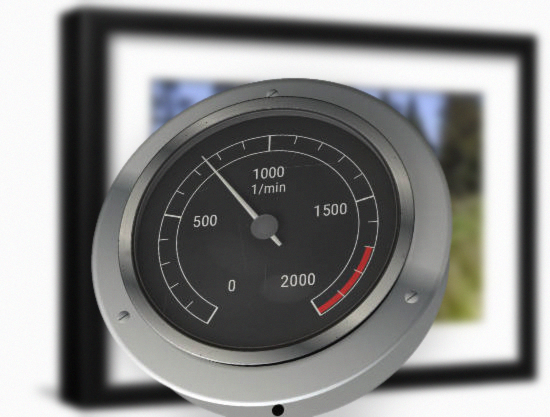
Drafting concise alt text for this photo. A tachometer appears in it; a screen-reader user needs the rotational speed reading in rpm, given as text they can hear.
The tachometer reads 750 rpm
